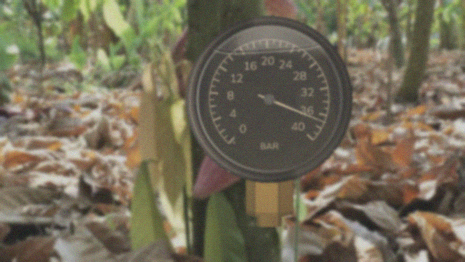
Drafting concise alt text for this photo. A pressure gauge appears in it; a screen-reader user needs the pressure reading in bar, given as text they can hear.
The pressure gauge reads 37 bar
